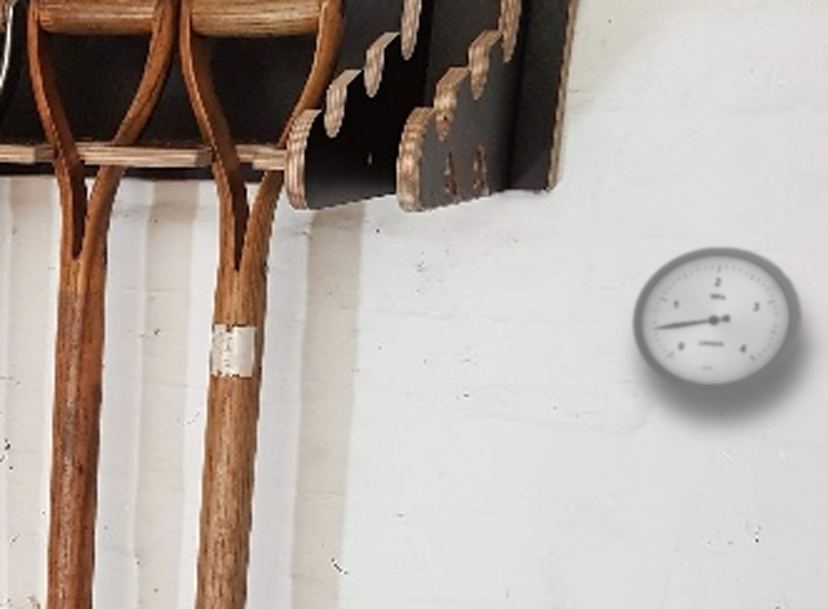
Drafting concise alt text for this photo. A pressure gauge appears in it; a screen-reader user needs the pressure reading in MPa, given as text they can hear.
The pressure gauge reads 0.5 MPa
